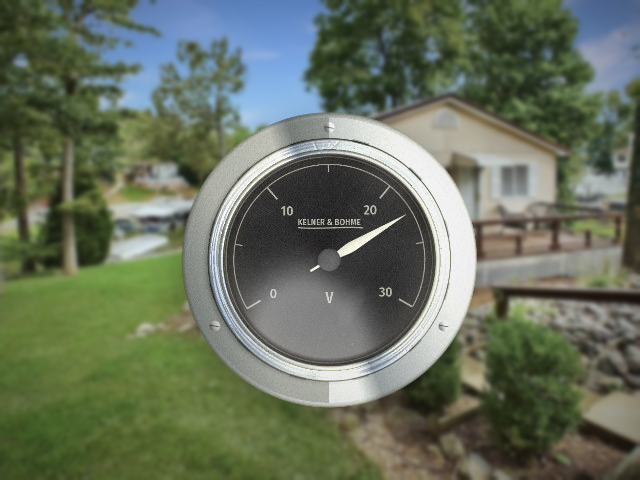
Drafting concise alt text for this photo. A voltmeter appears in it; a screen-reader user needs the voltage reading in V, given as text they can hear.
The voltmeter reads 22.5 V
